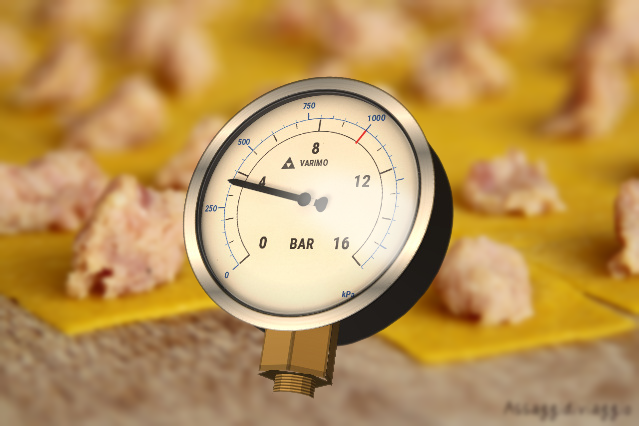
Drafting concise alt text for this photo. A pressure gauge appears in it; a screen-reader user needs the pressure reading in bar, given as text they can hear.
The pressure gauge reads 3.5 bar
